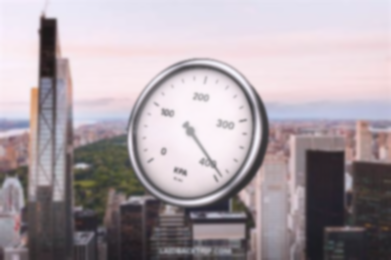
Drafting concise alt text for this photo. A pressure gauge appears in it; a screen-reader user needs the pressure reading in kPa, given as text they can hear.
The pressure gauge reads 390 kPa
